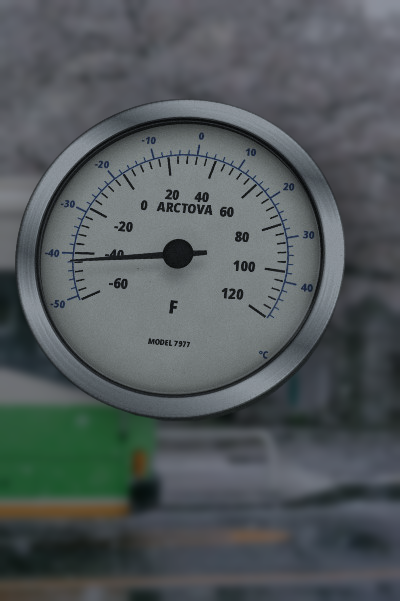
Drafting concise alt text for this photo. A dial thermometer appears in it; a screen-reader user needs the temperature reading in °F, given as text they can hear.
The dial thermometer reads -44 °F
